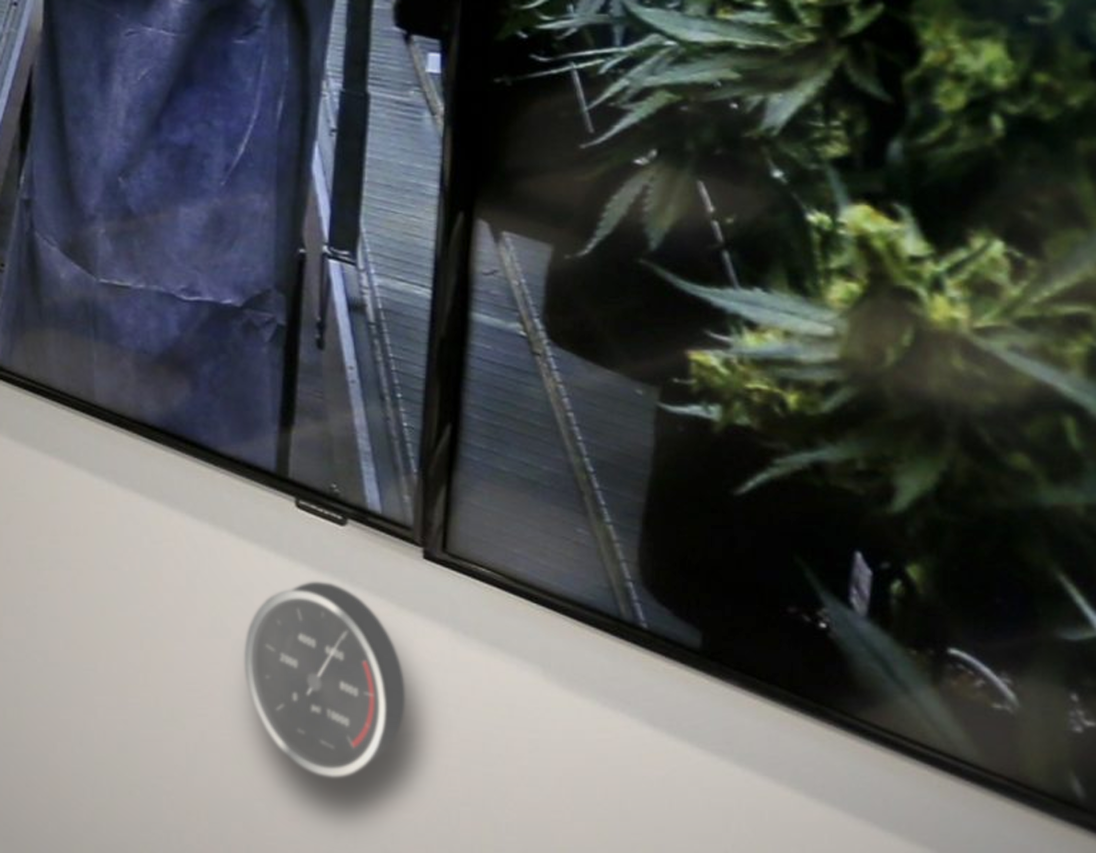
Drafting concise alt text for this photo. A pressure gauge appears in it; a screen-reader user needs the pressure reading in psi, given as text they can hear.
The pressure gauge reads 6000 psi
